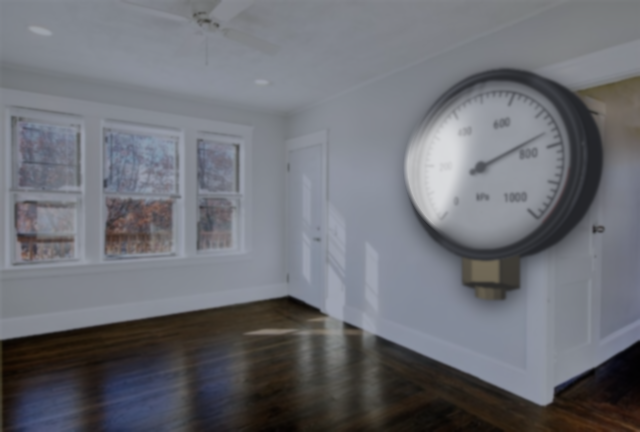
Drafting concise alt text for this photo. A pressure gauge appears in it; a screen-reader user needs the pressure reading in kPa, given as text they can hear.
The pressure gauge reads 760 kPa
